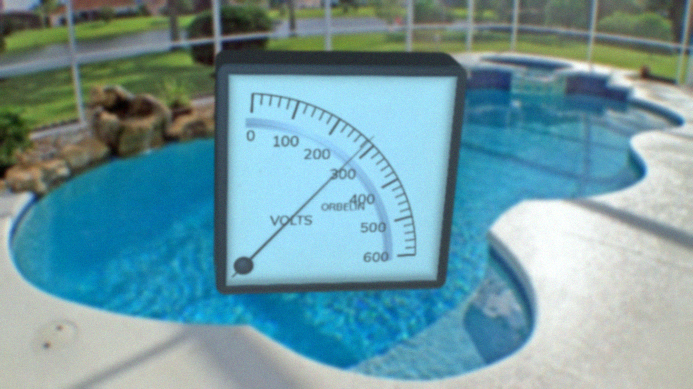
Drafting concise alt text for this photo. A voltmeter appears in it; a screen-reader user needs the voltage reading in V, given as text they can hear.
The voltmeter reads 280 V
